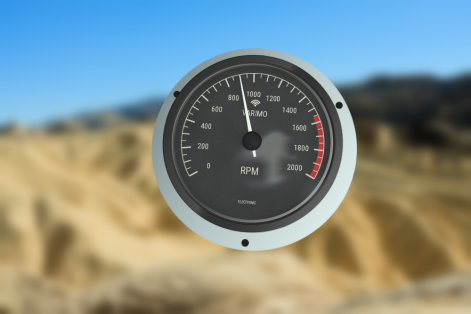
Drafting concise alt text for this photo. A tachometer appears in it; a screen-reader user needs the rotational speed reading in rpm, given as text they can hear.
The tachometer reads 900 rpm
